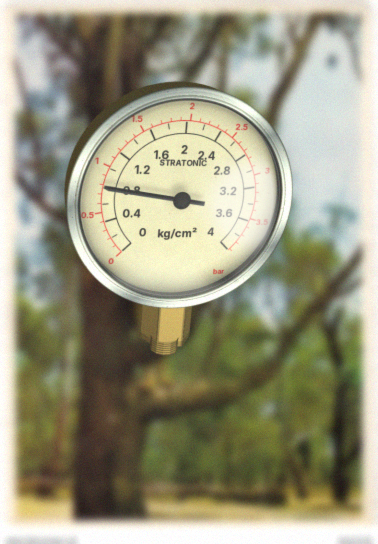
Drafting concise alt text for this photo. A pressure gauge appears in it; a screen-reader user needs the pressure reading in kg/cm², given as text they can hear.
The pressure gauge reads 0.8 kg/cm²
